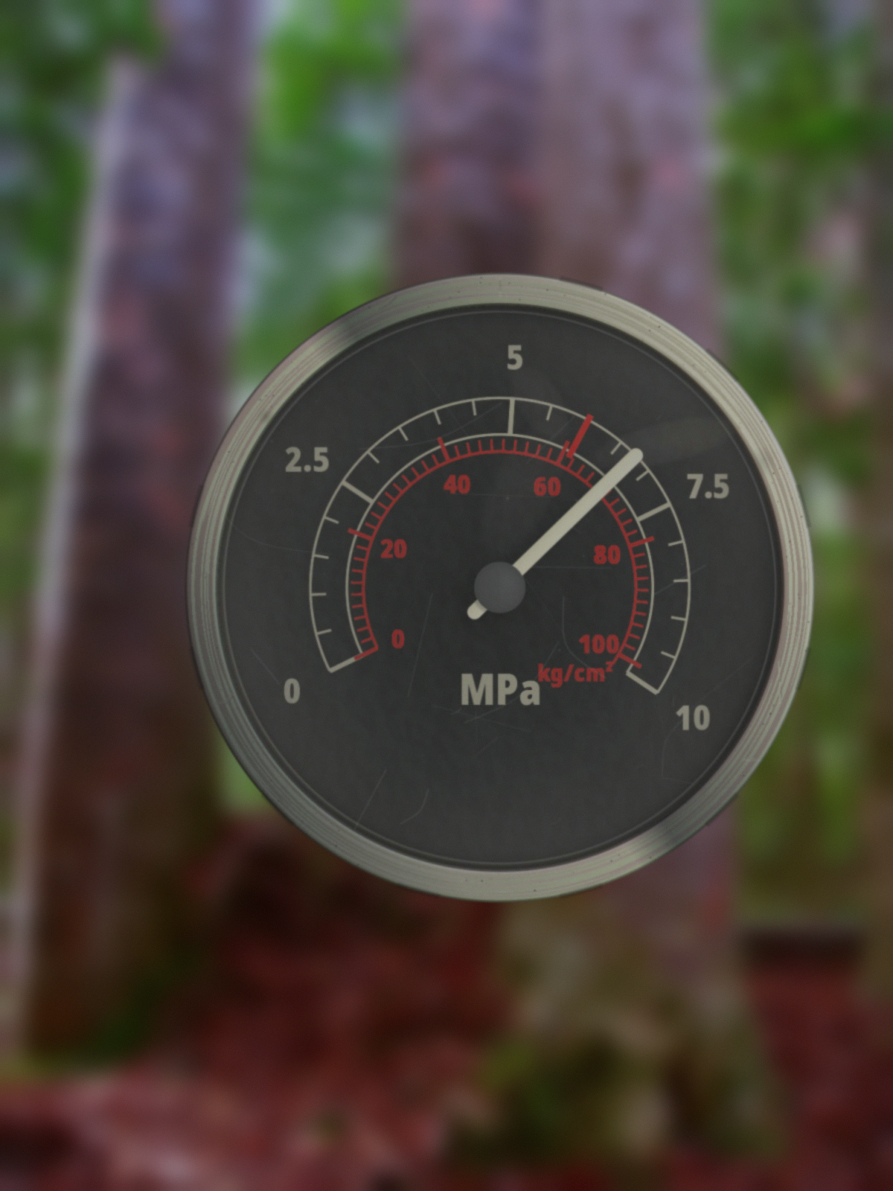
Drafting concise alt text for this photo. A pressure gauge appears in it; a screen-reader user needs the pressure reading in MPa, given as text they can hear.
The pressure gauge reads 6.75 MPa
